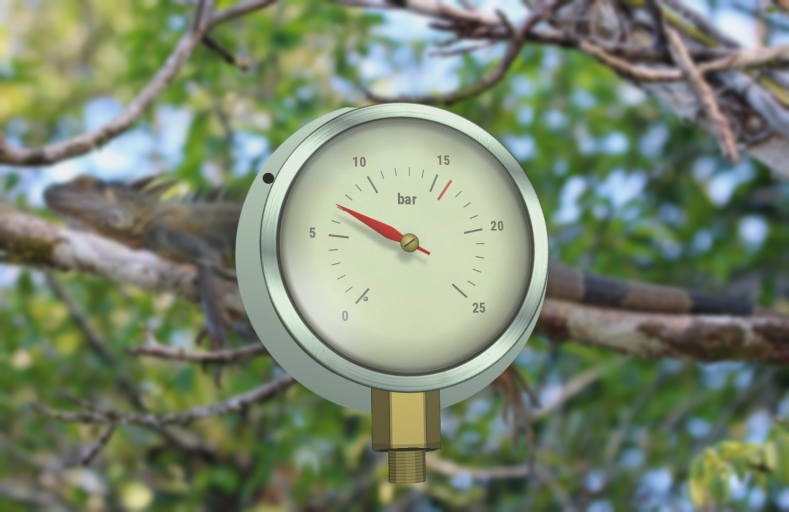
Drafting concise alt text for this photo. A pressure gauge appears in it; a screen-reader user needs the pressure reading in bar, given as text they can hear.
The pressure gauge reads 7 bar
